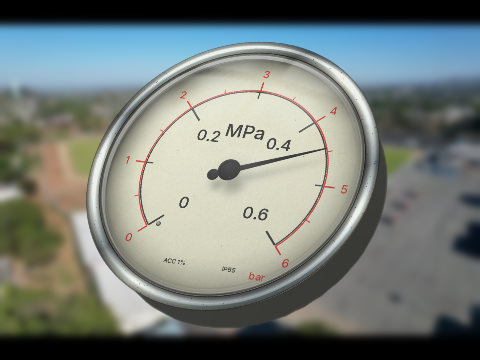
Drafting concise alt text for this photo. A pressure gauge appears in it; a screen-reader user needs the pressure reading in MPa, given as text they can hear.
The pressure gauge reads 0.45 MPa
